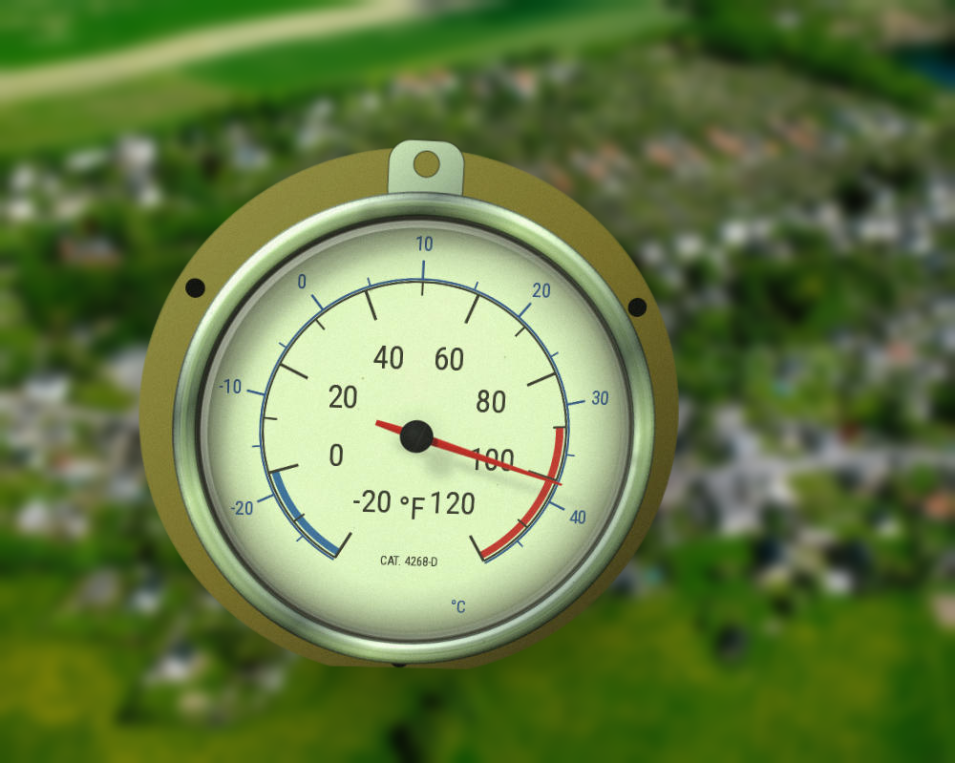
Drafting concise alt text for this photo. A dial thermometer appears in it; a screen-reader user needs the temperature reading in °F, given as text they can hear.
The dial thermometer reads 100 °F
